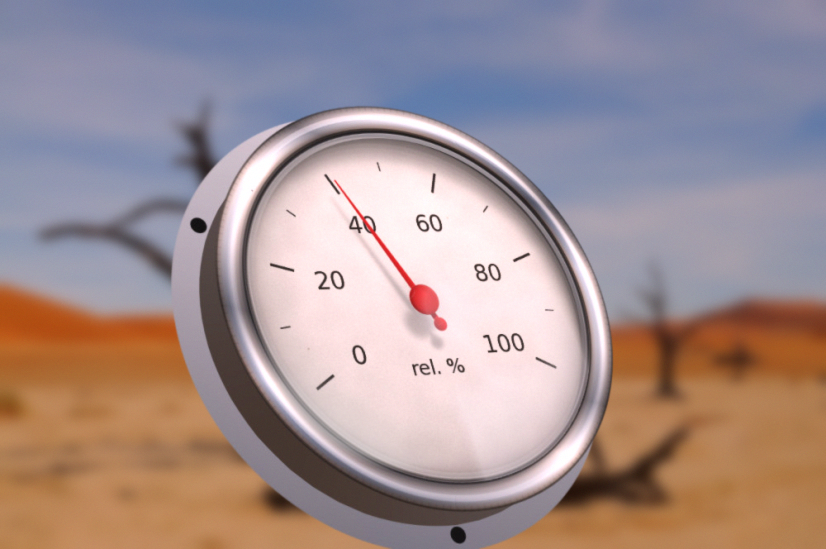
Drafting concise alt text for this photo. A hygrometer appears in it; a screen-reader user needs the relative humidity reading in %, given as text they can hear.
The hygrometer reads 40 %
